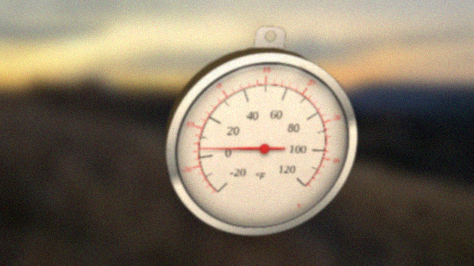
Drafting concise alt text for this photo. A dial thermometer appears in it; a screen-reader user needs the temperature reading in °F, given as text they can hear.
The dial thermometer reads 5 °F
